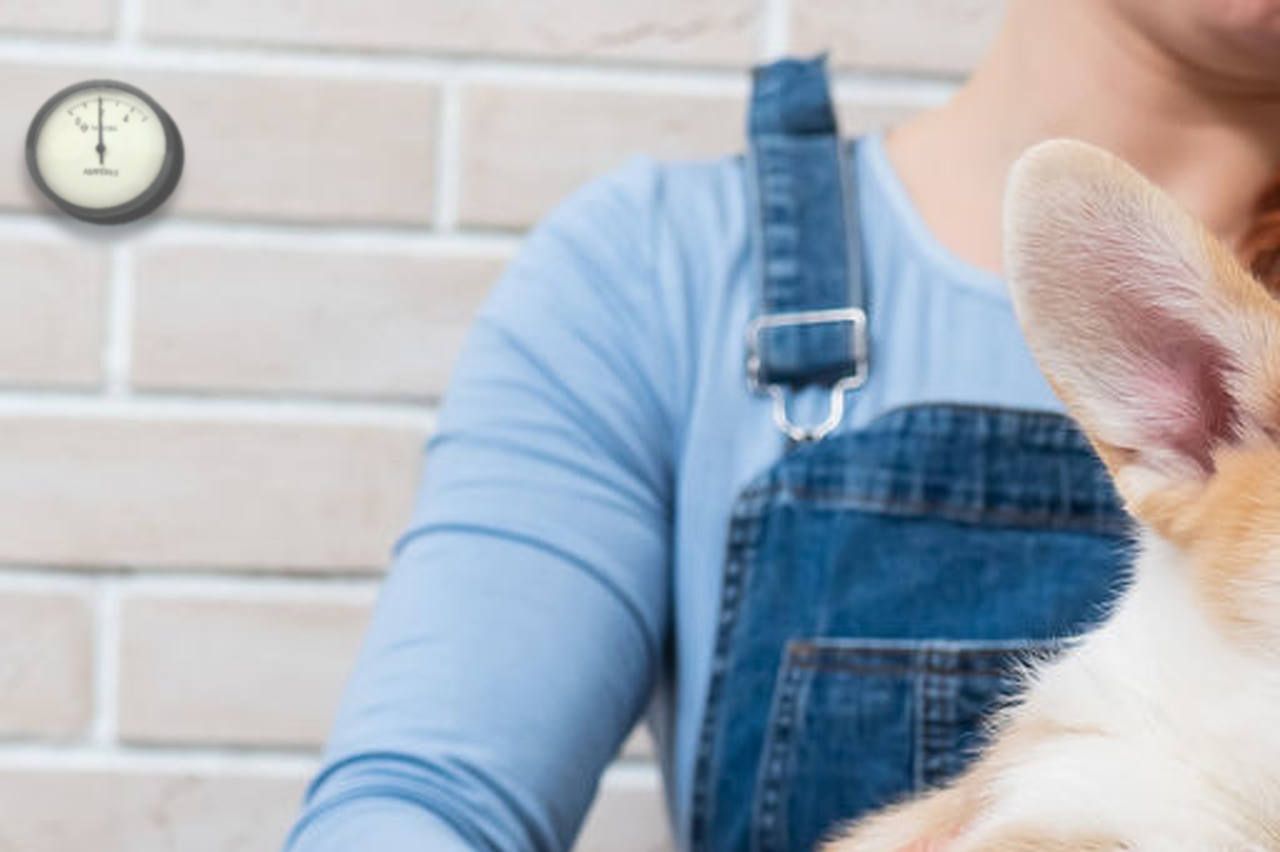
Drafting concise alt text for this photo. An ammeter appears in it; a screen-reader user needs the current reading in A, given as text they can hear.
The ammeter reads 2 A
